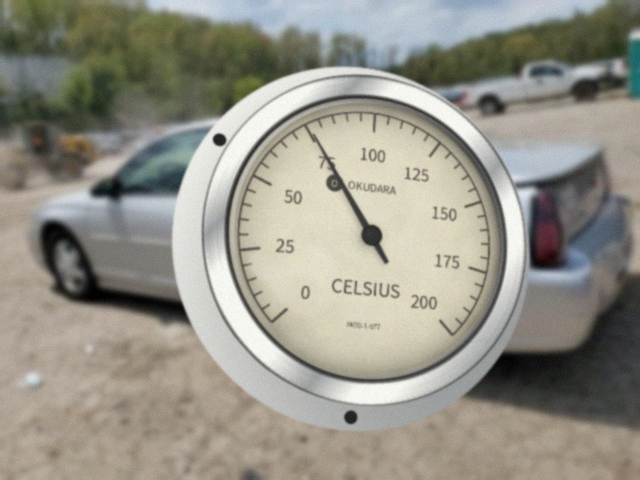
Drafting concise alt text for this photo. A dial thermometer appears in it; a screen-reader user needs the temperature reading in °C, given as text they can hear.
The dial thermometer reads 75 °C
